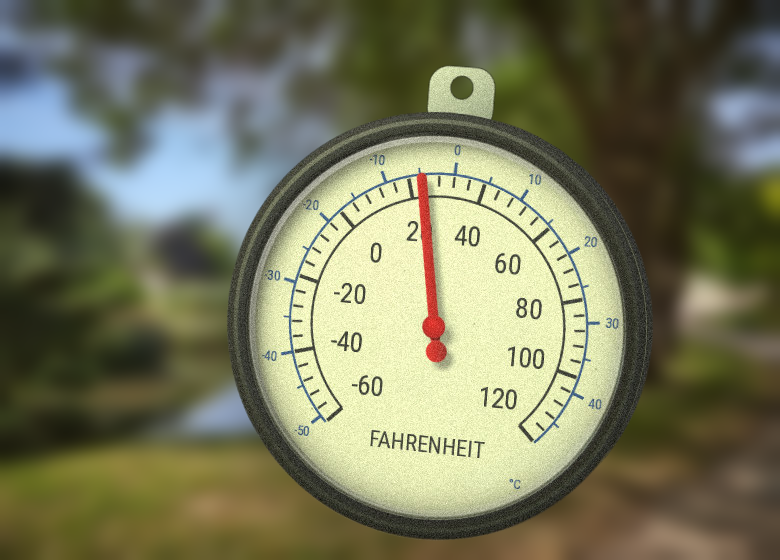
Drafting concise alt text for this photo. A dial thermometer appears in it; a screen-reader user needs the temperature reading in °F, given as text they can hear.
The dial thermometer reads 24 °F
